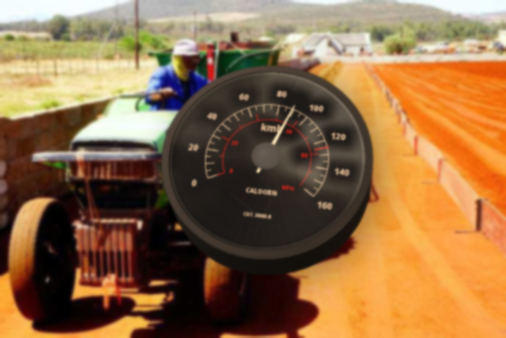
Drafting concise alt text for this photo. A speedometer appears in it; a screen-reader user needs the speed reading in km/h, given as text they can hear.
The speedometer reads 90 km/h
